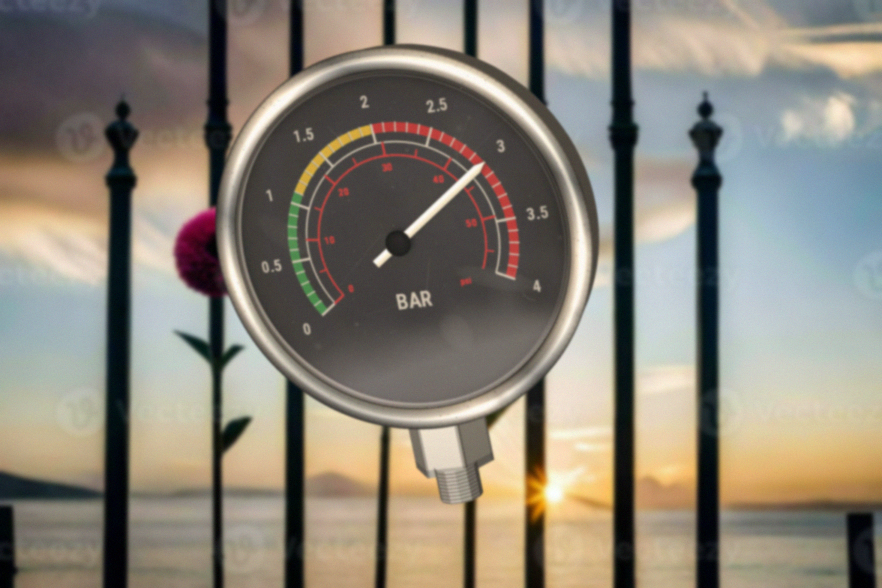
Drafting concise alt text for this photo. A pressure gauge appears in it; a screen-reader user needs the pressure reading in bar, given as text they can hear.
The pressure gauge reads 3 bar
